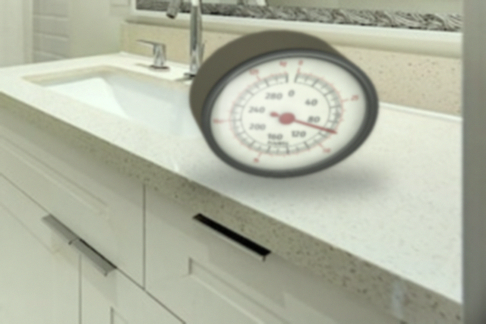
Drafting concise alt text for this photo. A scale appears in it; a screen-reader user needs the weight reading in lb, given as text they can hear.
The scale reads 90 lb
